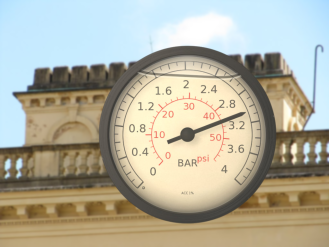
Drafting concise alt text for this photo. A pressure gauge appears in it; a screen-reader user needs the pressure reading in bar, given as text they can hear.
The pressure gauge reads 3.05 bar
